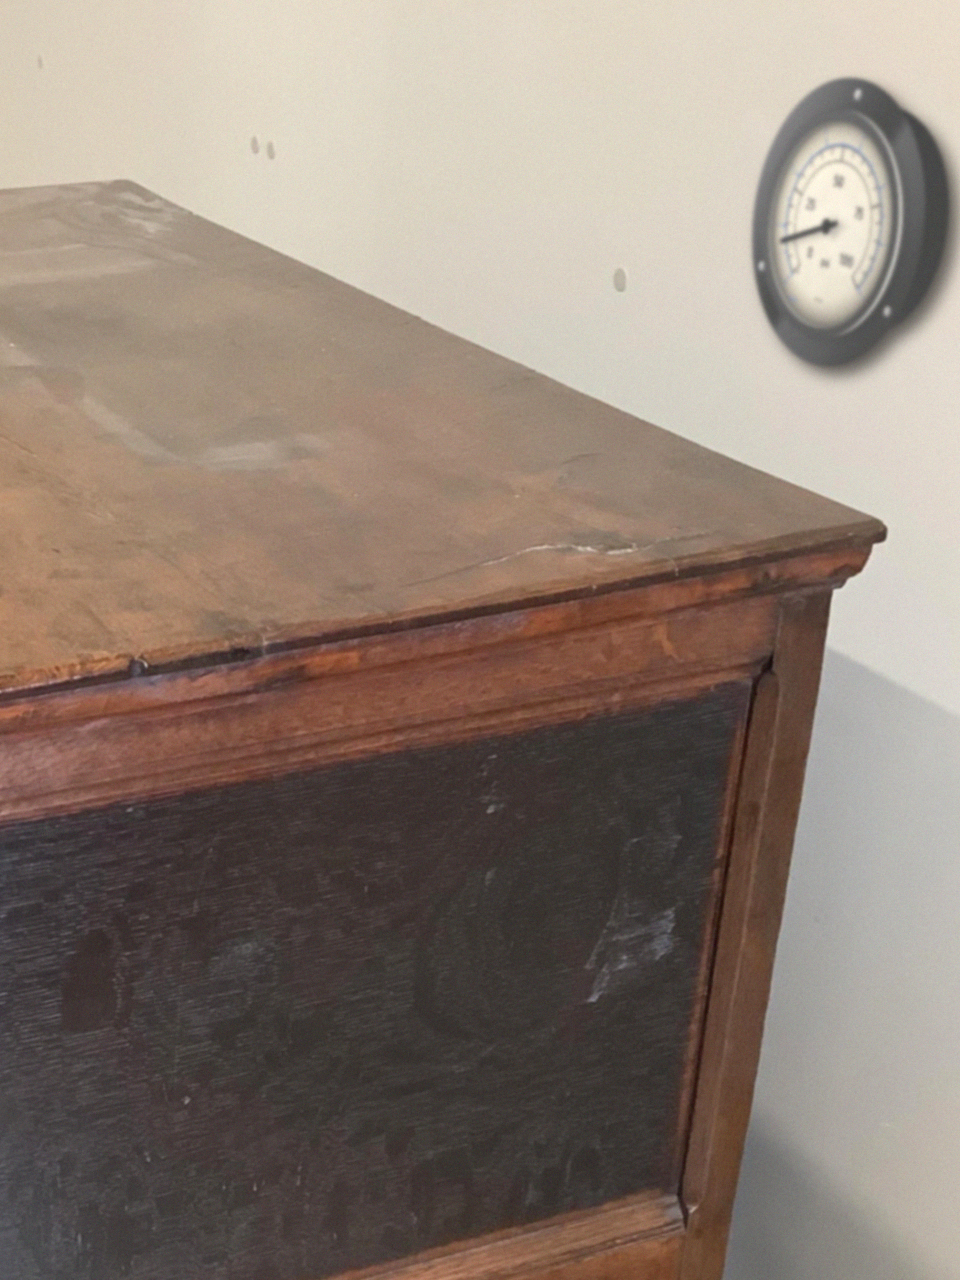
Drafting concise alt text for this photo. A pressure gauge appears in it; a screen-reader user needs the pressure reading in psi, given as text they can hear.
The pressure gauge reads 10 psi
